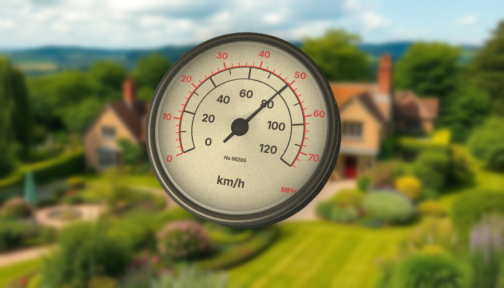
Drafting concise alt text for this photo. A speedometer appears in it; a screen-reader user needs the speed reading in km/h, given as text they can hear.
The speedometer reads 80 km/h
